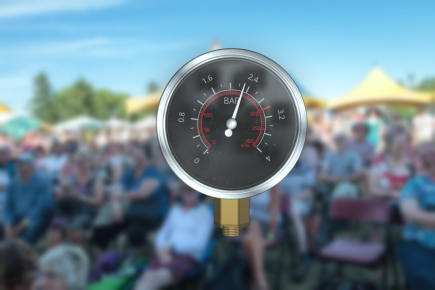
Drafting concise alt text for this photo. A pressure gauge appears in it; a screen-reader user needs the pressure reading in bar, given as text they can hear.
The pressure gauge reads 2.3 bar
